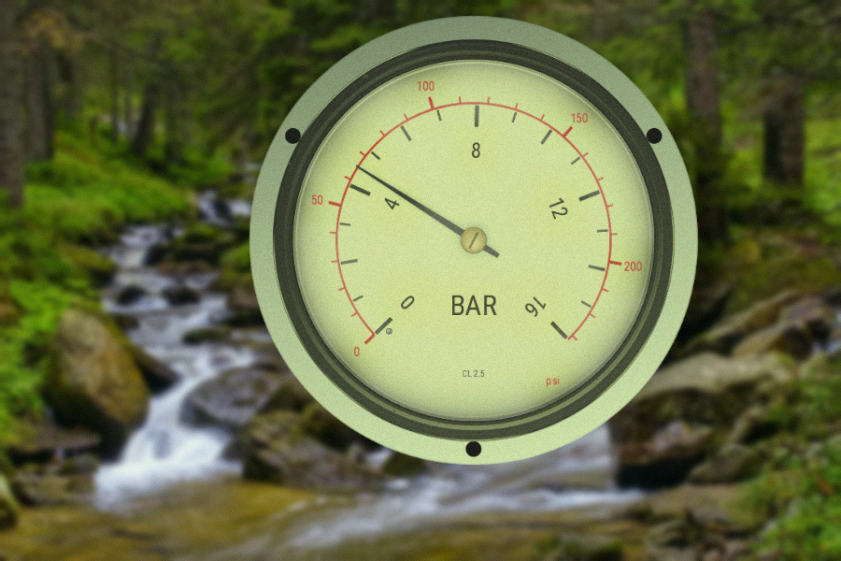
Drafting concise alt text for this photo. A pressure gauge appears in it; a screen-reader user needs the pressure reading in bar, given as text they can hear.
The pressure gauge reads 4.5 bar
